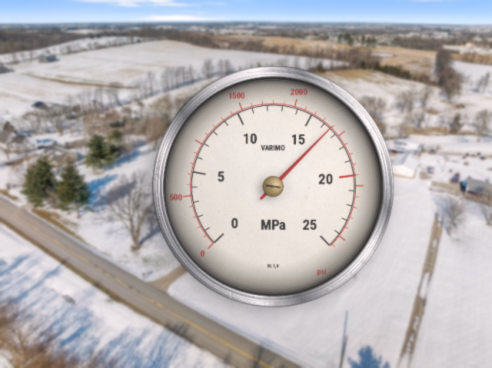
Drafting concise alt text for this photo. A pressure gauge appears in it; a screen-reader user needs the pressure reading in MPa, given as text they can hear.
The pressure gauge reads 16.5 MPa
